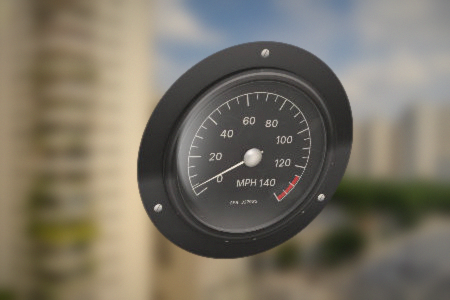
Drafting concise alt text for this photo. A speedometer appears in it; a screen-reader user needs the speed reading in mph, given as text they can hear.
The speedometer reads 5 mph
